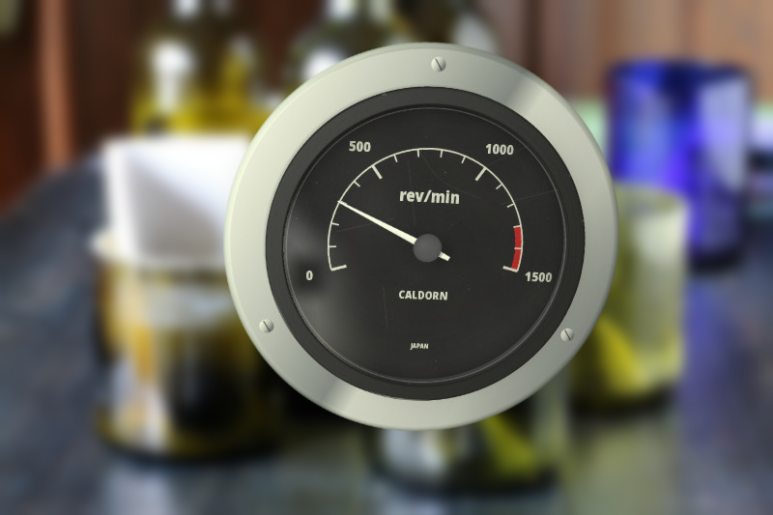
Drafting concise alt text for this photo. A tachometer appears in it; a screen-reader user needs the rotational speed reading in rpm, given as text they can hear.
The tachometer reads 300 rpm
